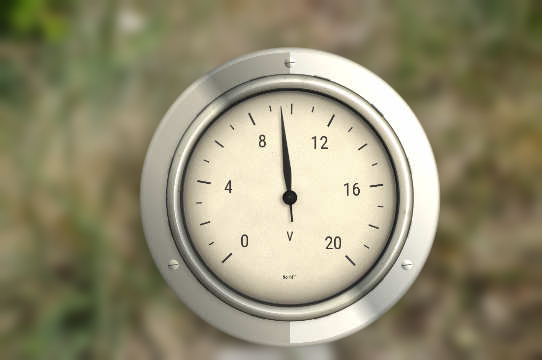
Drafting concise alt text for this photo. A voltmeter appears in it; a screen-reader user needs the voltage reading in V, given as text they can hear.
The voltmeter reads 9.5 V
